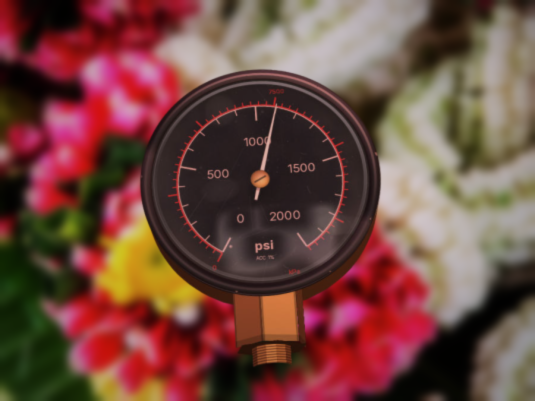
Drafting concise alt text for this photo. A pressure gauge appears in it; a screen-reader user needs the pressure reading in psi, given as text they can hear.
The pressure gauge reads 1100 psi
